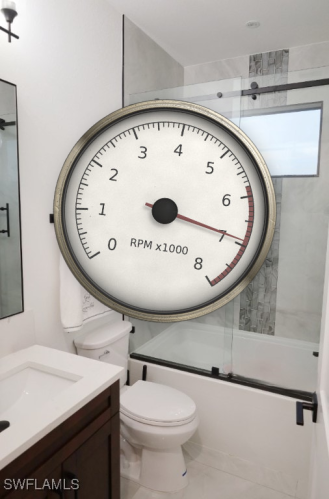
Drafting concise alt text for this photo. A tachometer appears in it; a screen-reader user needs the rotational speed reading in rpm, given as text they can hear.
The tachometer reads 6900 rpm
